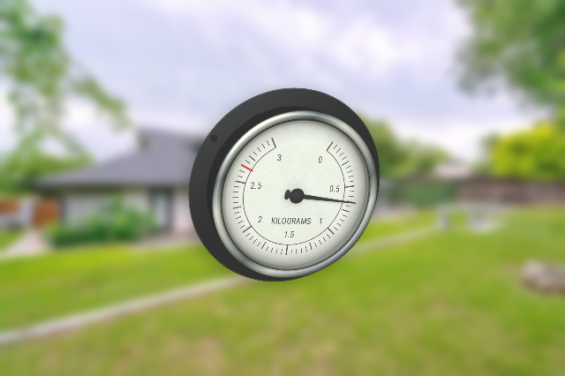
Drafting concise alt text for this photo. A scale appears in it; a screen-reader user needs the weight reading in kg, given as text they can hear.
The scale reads 0.65 kg
